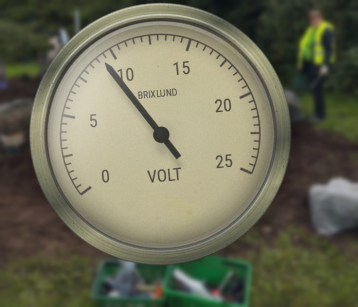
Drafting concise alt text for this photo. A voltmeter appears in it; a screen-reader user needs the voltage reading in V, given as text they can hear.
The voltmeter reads 9.25 V
